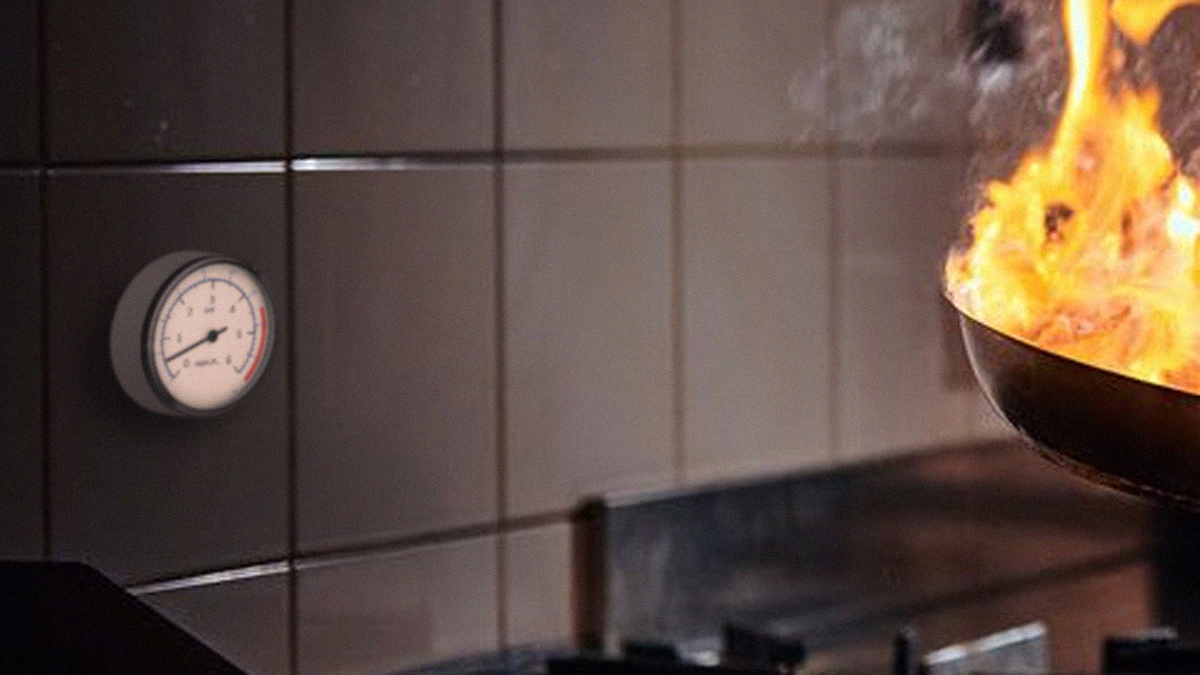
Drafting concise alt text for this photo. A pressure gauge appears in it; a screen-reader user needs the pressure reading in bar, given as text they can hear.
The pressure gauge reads 0.5 bar
